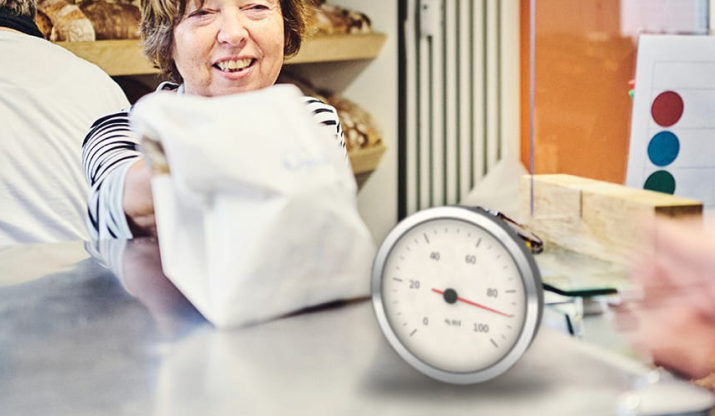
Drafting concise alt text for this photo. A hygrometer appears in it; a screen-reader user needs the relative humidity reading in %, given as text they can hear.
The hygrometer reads 88 %
